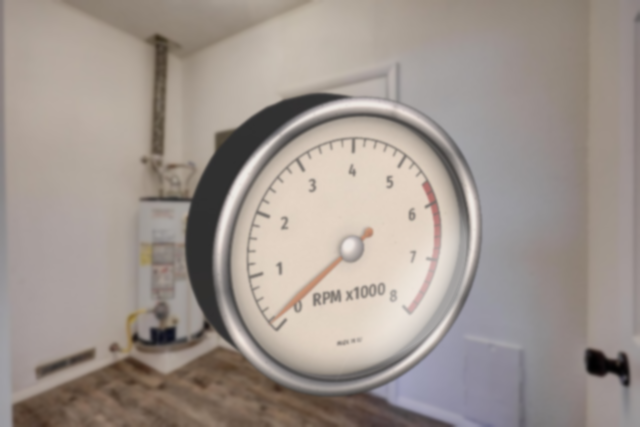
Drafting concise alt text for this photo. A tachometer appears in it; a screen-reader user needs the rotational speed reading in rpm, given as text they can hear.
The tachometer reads 200 rpm
